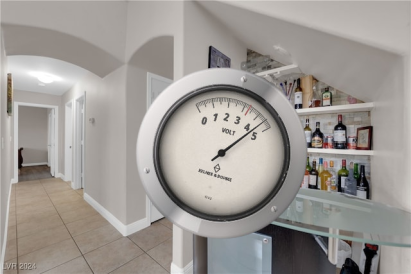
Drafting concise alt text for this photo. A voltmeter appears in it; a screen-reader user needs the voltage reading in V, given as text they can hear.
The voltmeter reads 4.5 V
